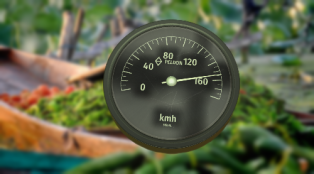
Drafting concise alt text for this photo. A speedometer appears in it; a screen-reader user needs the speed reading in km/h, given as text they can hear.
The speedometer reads 155 km/h
